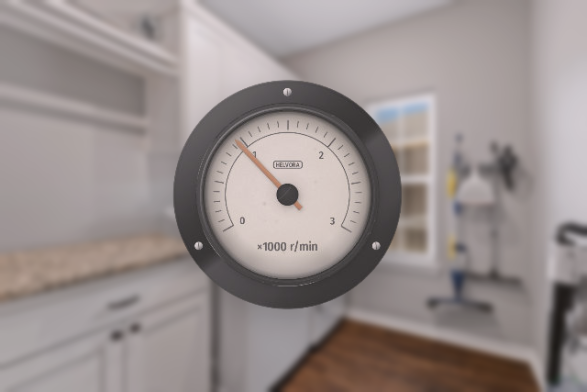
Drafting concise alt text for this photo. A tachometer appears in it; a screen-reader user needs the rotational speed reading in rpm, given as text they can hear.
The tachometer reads 950 rpm
